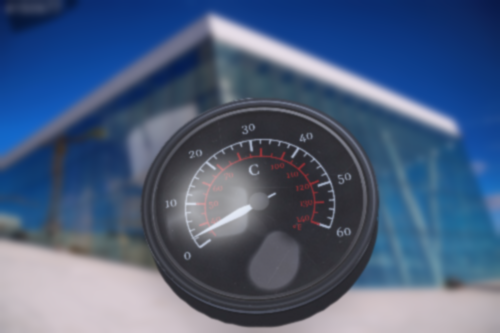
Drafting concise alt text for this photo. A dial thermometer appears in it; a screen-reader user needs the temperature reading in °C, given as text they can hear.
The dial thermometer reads 2 °C
